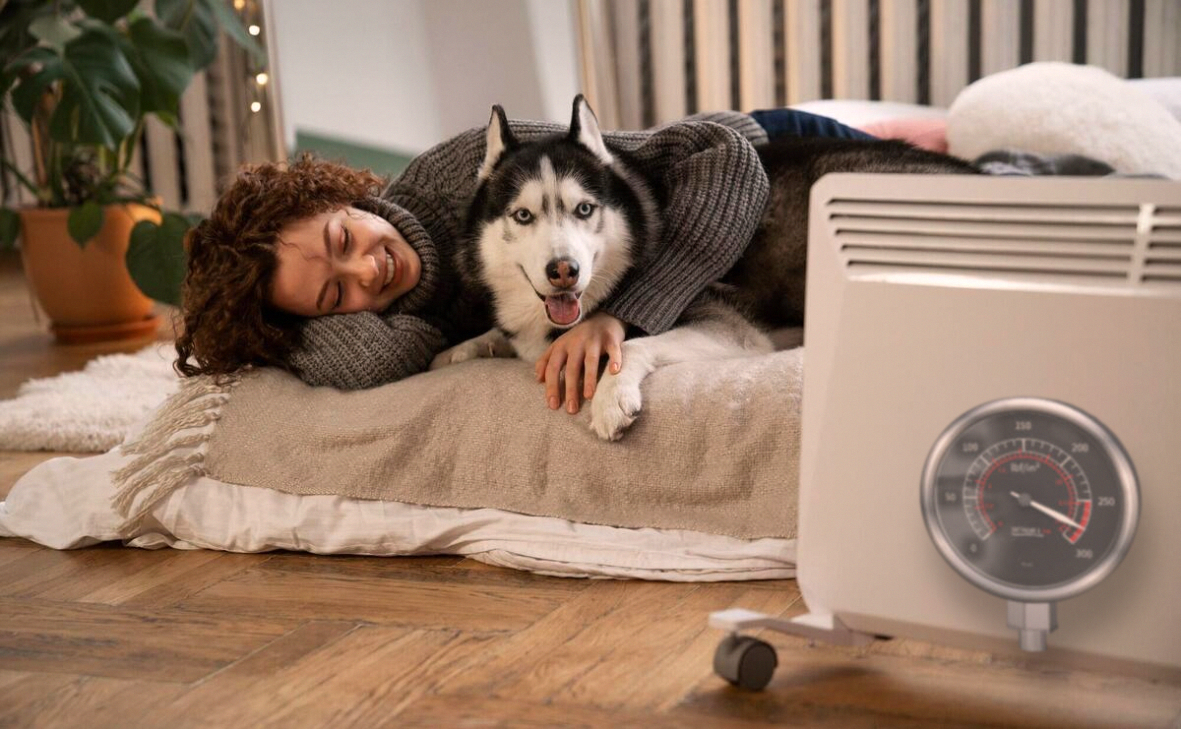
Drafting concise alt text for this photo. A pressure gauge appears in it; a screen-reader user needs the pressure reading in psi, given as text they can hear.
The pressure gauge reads 280 psi
